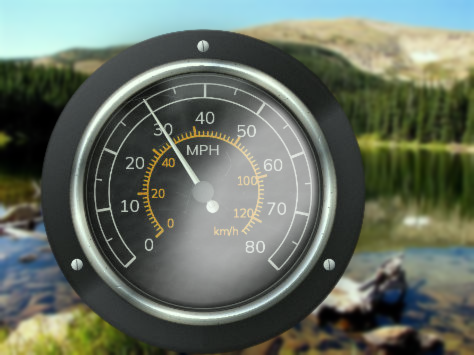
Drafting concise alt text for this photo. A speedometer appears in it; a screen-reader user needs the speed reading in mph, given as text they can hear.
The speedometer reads 30 mph
